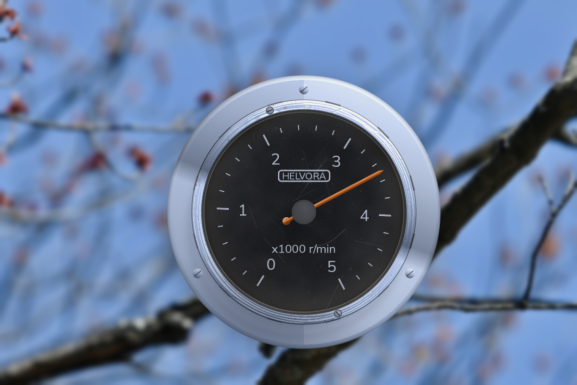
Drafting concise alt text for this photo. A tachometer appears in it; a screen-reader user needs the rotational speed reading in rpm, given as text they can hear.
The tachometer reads 3500 rpm
